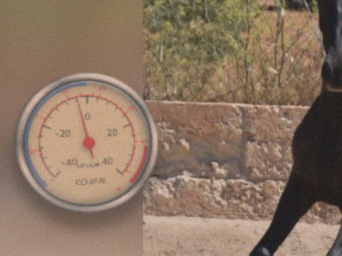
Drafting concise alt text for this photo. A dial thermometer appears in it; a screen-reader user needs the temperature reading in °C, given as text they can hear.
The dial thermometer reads -4 °C
